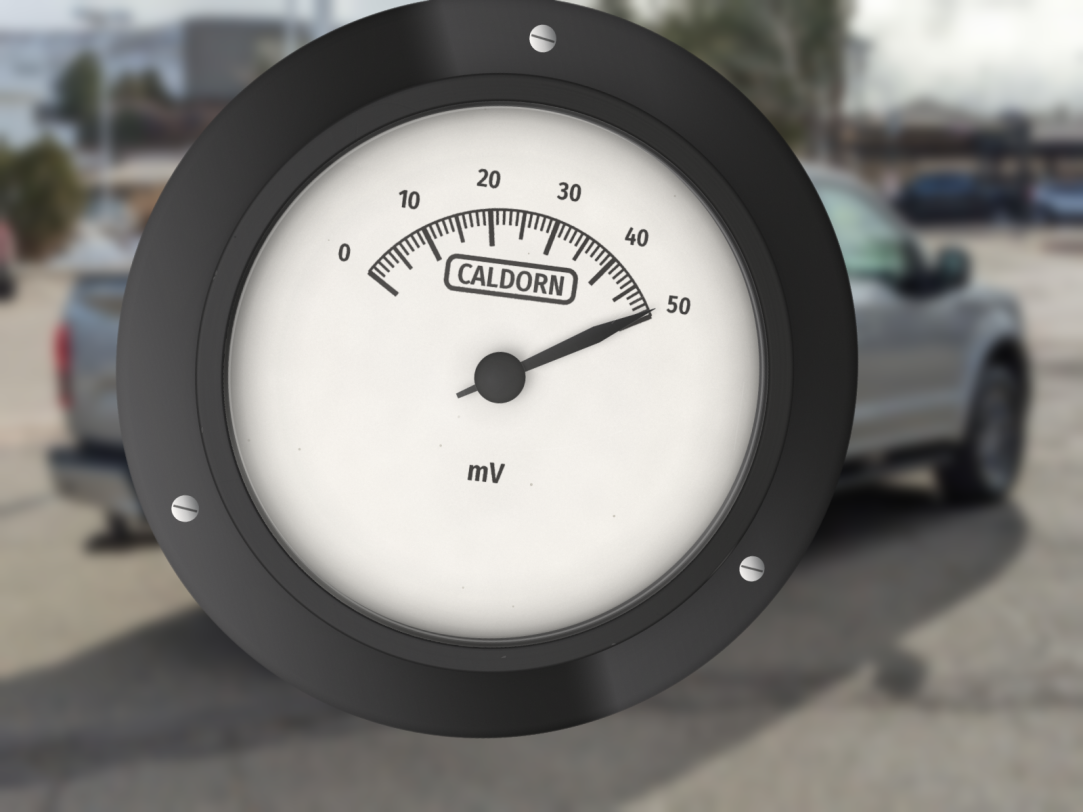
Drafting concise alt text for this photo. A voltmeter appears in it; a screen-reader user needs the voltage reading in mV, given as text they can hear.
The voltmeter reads 49 mV
